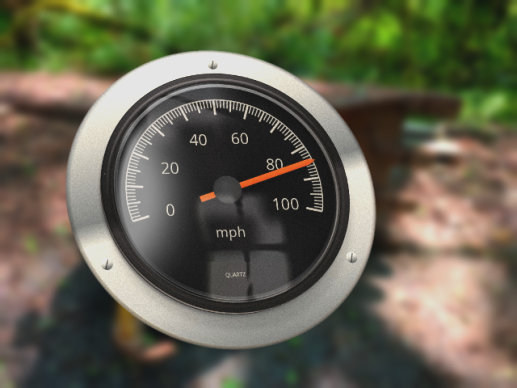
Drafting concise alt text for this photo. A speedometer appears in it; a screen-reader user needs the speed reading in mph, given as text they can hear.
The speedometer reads 85 mph
